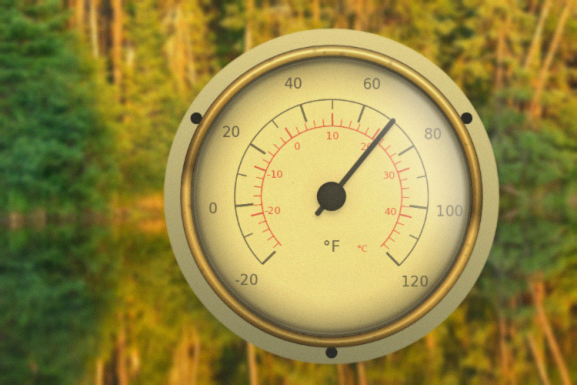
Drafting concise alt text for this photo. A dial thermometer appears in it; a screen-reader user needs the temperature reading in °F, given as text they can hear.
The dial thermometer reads 70 °F
